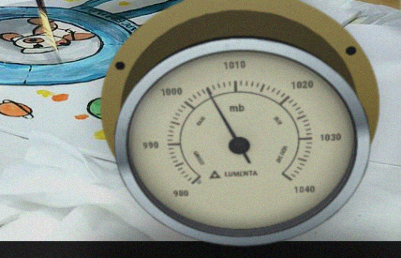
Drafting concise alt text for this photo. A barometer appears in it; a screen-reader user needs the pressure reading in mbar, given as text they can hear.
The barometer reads 1005 mbar
